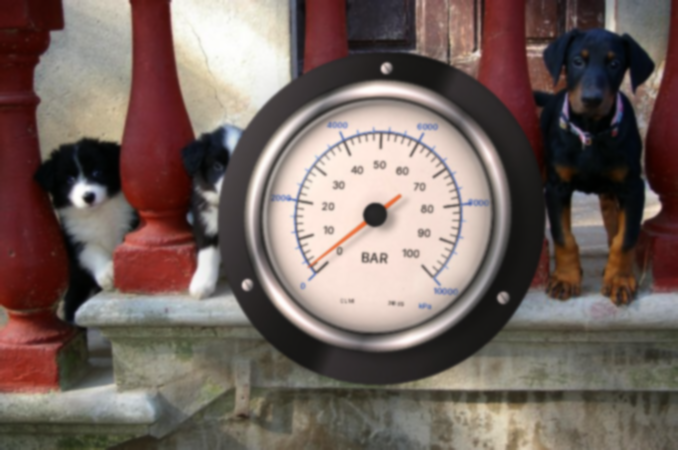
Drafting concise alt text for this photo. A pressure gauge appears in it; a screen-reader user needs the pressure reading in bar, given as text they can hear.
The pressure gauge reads 2 bar
